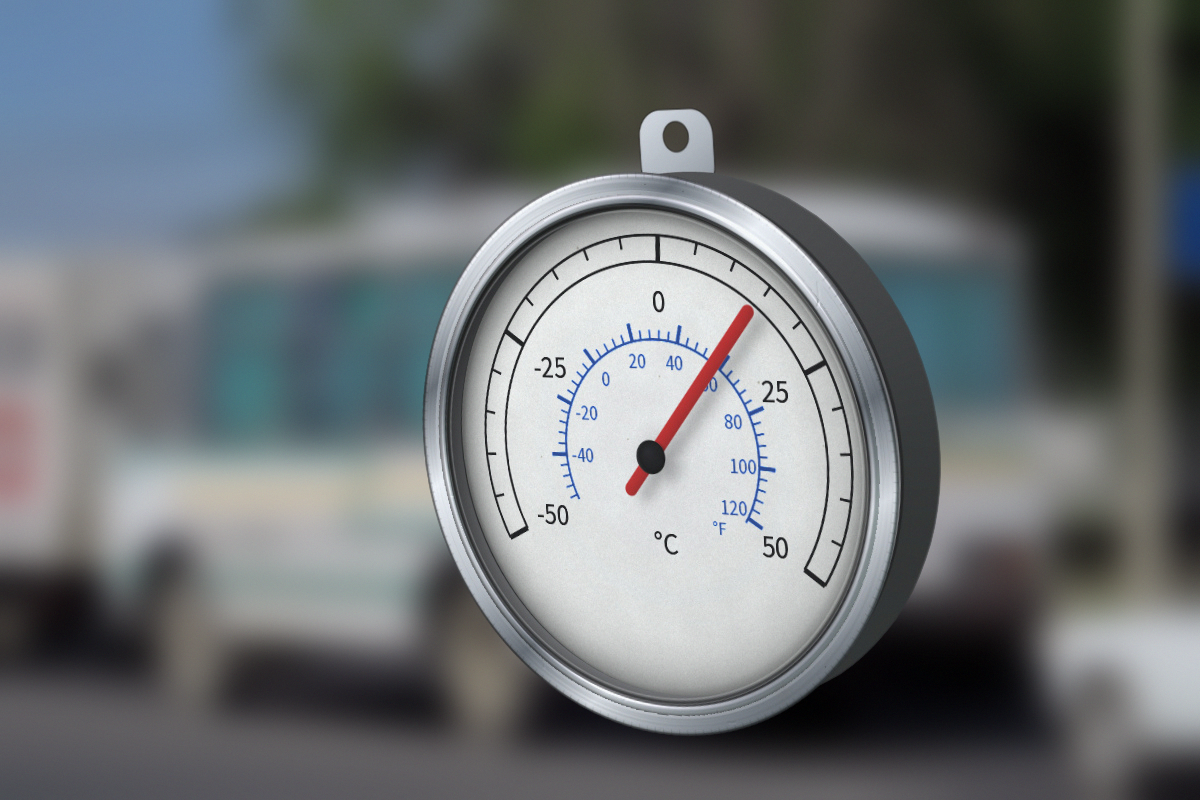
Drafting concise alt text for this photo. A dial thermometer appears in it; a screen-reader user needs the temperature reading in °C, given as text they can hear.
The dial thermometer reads 15 °C
